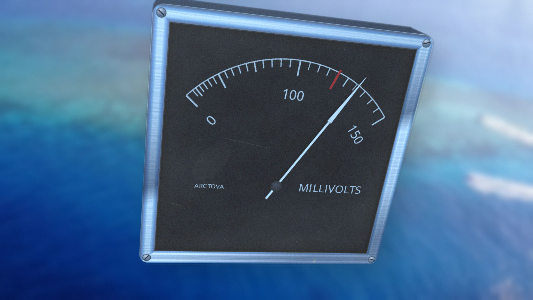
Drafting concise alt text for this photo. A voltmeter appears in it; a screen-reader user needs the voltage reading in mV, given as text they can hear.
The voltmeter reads 130 mV
